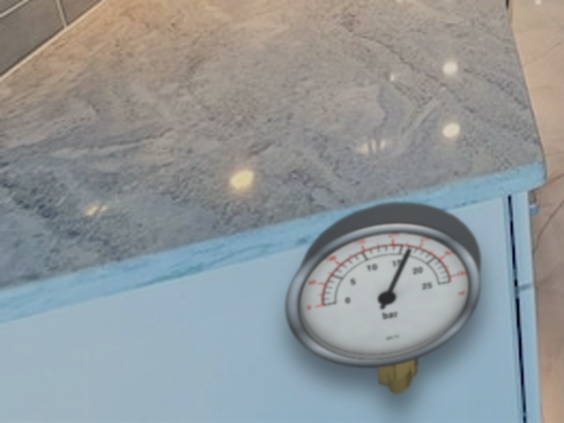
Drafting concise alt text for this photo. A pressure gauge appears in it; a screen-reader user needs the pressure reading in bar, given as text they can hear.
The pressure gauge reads 16 bar
